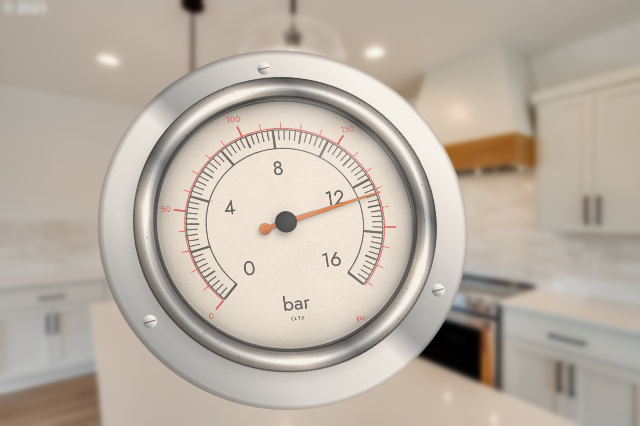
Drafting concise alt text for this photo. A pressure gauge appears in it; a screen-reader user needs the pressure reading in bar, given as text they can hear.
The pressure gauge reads 12.6 bar
